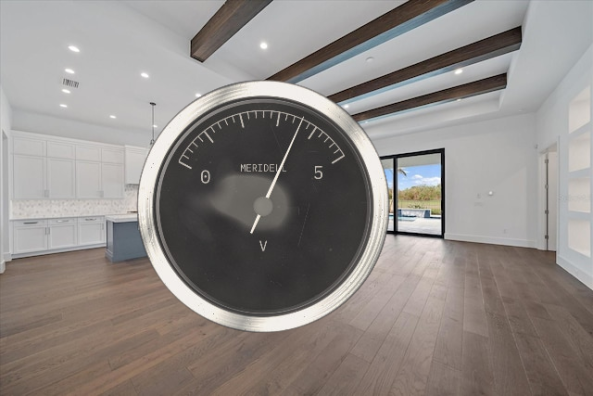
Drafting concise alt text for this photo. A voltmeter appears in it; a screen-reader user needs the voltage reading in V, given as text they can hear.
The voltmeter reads 3.6 V
